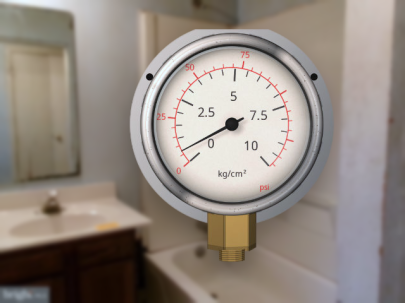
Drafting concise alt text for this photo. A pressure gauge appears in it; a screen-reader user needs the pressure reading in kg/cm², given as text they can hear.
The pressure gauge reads 0.5 kg/cm²
